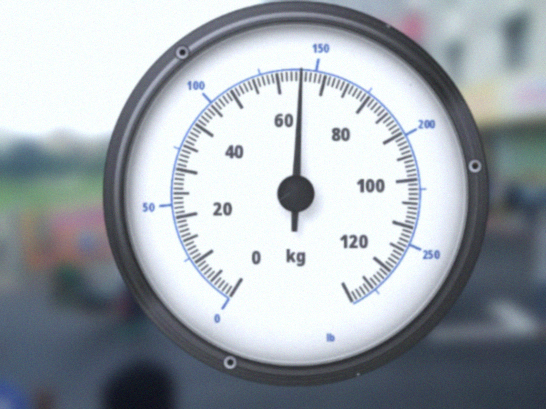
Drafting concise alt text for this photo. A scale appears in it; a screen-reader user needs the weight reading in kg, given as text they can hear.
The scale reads 65 kg
